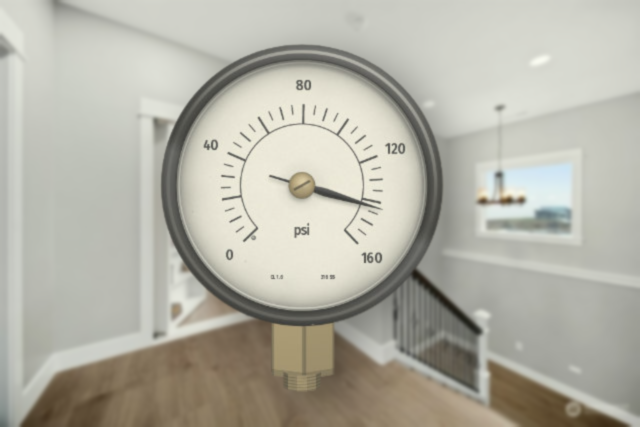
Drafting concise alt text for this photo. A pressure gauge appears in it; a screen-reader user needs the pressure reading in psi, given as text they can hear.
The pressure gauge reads 142.5 psi
